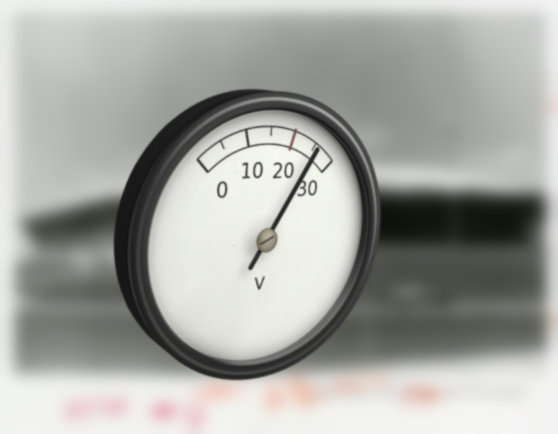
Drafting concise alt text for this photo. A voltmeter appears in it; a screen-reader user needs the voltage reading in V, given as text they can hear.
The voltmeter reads 25 V
